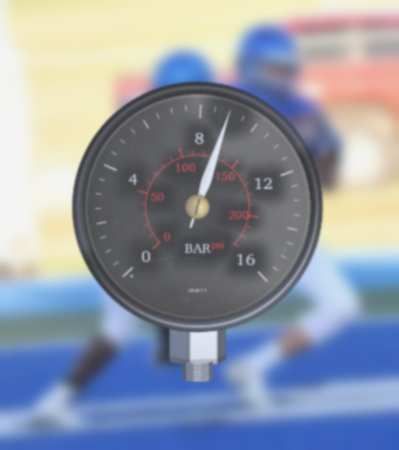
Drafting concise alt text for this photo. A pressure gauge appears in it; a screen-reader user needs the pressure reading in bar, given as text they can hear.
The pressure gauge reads 9 bar
